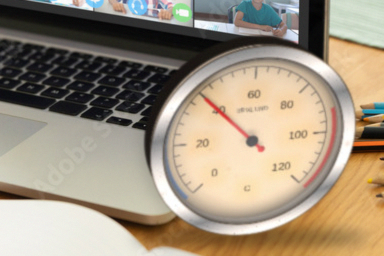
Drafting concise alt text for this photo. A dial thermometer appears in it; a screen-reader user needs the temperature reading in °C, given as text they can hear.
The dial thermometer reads 40 °C
